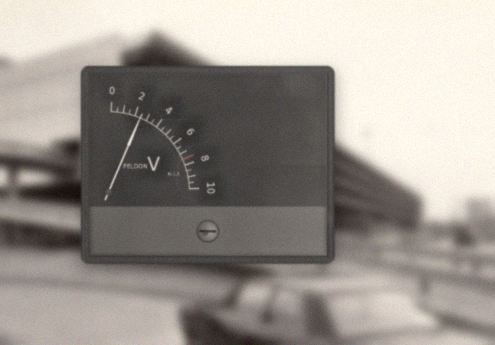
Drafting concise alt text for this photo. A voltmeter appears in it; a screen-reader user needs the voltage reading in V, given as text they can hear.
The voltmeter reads 2.5 V
